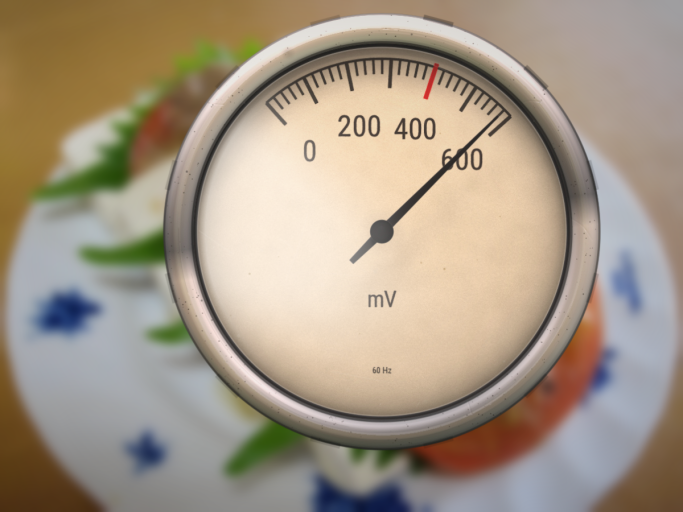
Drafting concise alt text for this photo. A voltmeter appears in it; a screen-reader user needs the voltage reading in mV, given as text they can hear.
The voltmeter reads 580 mV
